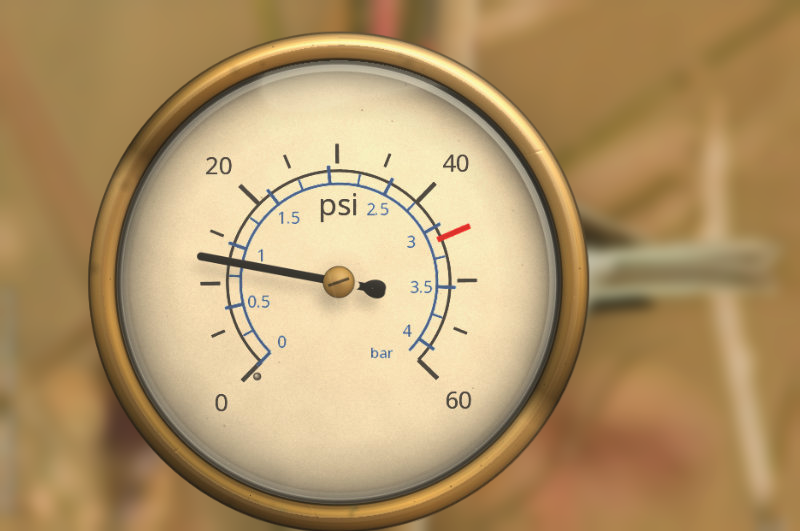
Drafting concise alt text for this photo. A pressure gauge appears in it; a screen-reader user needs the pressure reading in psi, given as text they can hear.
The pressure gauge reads 12.5 psi
